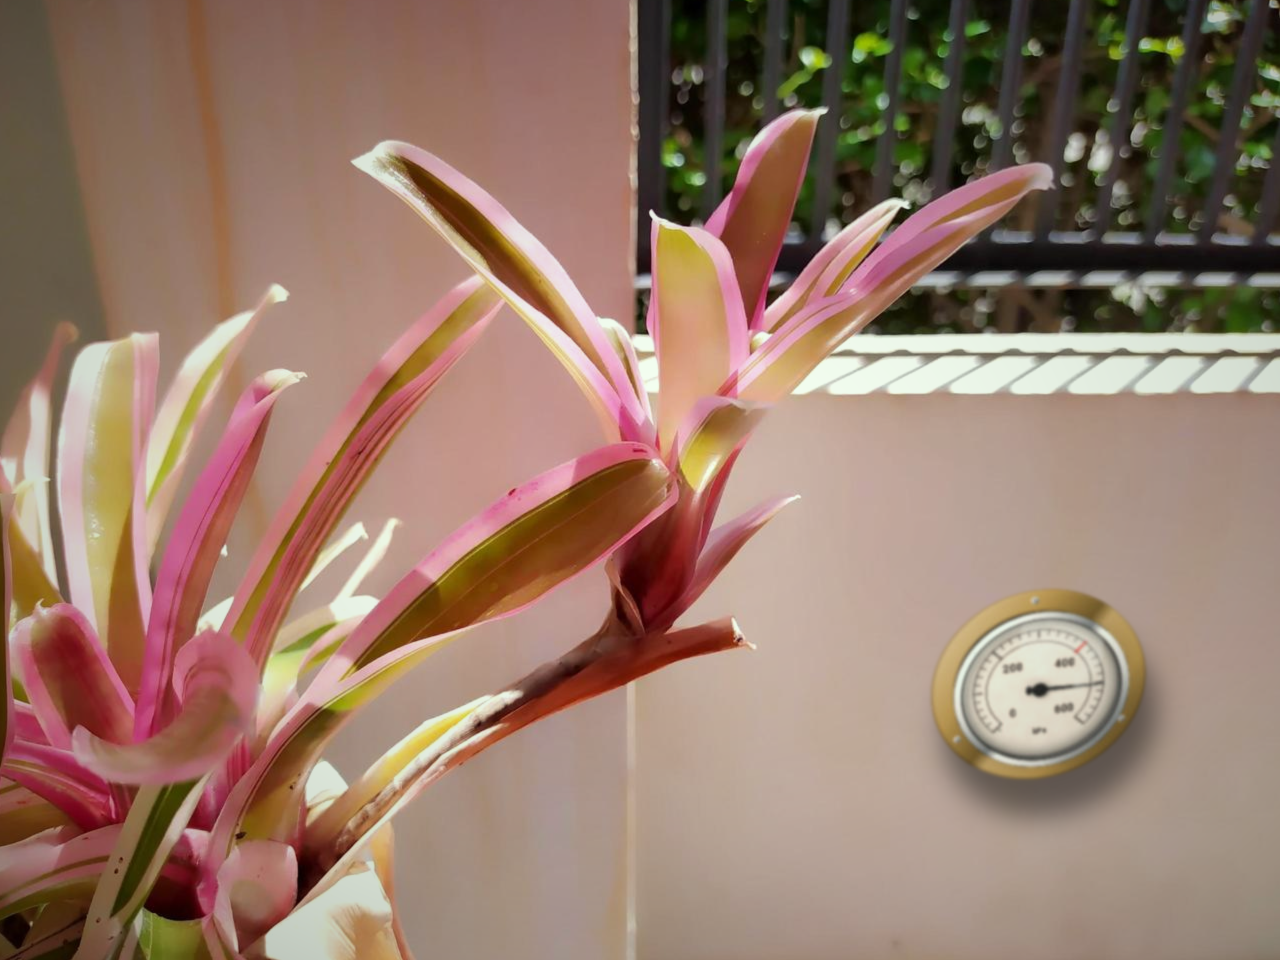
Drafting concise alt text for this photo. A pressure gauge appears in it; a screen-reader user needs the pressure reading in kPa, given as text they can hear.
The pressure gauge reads 500 kPa
